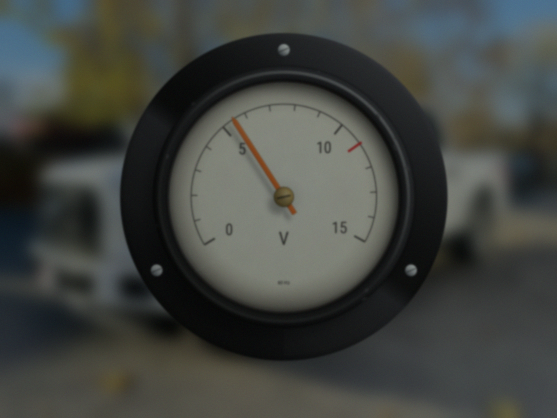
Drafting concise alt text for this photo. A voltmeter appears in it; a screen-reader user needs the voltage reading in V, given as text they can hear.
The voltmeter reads 5.5 V
